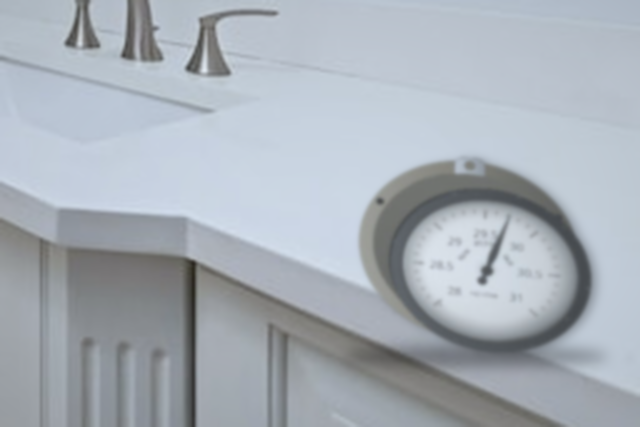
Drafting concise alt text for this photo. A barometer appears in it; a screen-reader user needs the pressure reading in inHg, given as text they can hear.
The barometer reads 29.7 inHg
